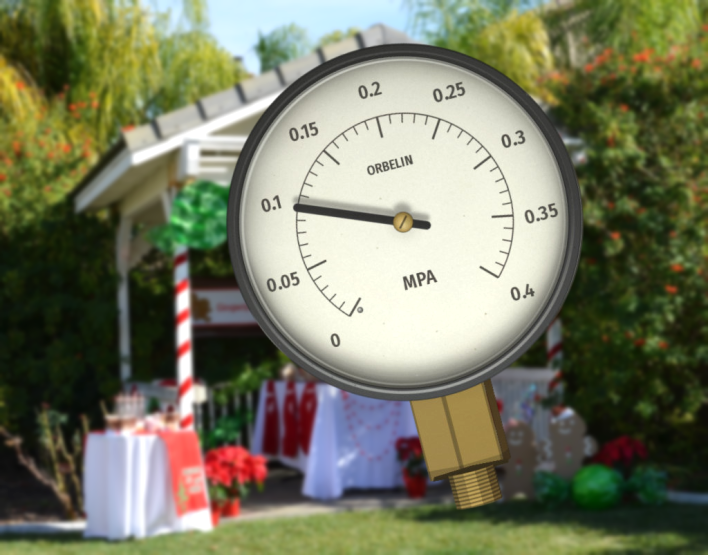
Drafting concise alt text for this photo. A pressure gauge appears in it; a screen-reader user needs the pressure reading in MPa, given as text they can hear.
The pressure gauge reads 0.1 MPa
